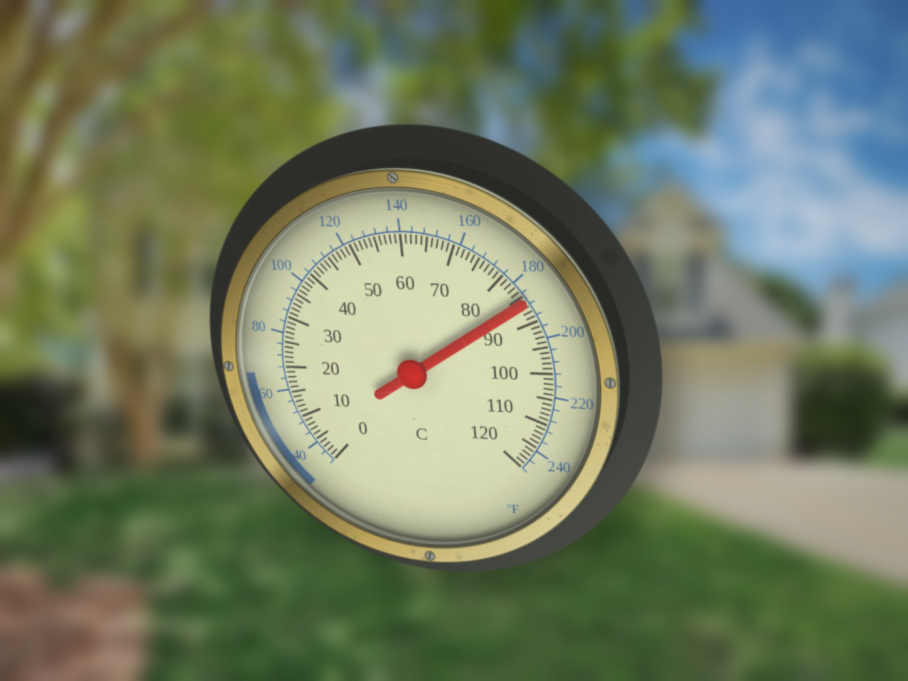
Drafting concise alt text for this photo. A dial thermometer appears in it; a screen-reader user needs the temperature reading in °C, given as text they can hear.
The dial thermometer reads 86 °C
